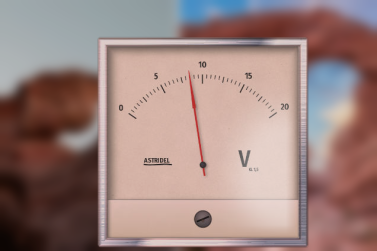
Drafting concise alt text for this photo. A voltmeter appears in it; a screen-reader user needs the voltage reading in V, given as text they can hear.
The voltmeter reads 8.5 V
